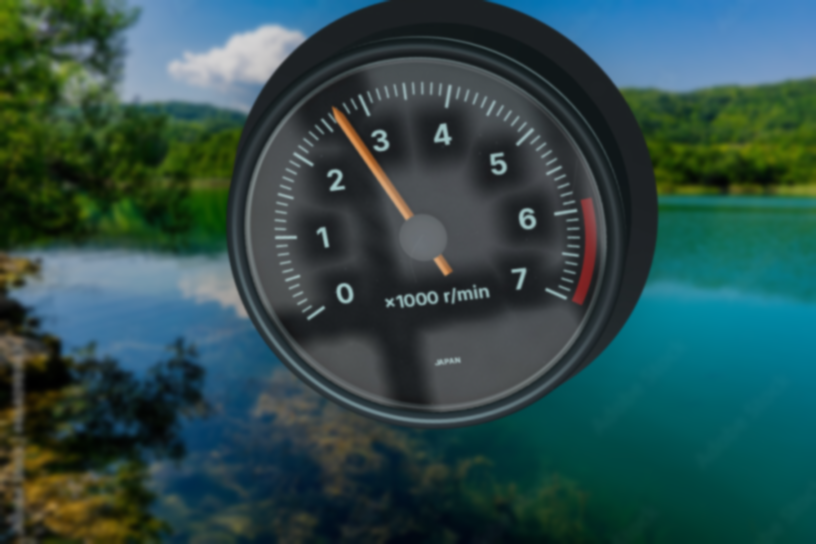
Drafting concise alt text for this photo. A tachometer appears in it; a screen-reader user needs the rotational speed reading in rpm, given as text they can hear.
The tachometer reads 2700 rpm
